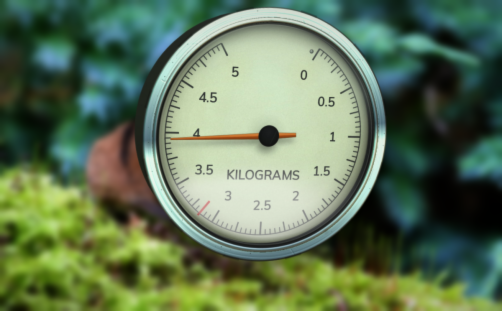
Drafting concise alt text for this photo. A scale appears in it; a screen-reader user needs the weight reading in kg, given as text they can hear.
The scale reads 3.95 kg
